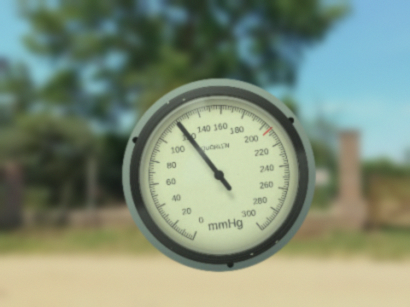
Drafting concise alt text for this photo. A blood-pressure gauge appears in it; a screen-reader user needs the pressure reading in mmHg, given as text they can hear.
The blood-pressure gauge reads 120 mmHg
